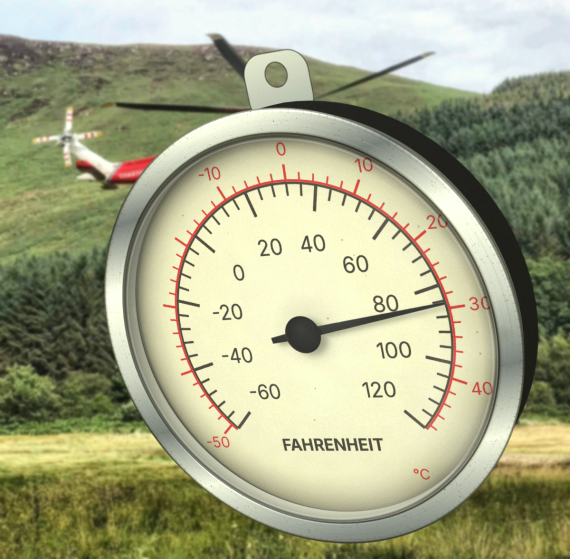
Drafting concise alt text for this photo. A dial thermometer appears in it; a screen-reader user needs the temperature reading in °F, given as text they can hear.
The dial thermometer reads 84 °F
